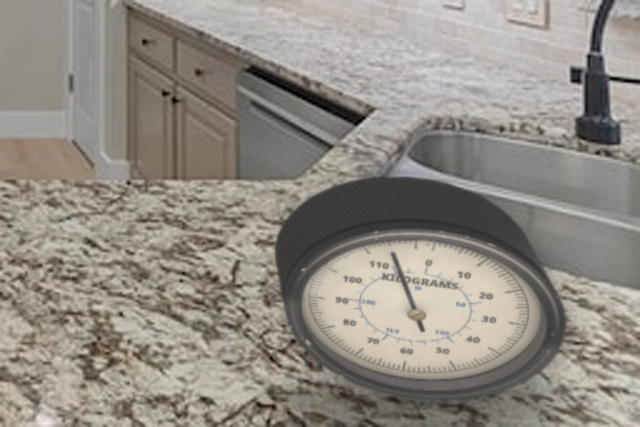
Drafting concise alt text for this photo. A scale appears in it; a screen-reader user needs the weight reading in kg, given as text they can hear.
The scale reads 115 kg
